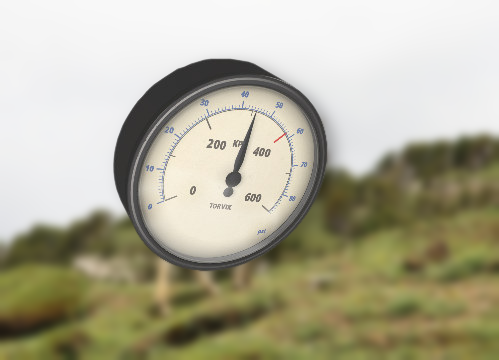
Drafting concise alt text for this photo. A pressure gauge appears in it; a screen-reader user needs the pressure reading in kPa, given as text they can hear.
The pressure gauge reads 300 kPa
